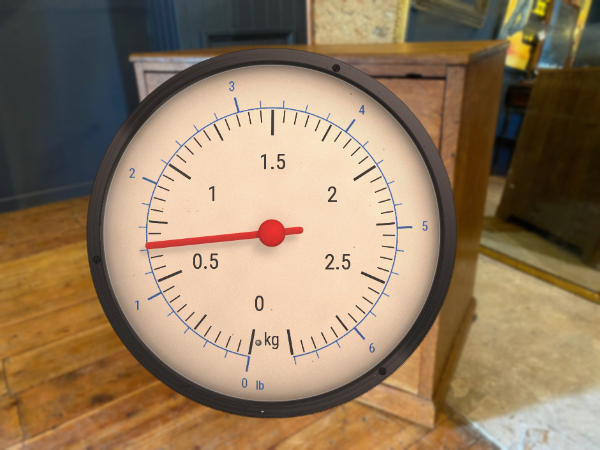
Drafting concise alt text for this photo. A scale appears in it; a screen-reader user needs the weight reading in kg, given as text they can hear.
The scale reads 0.65 kg
